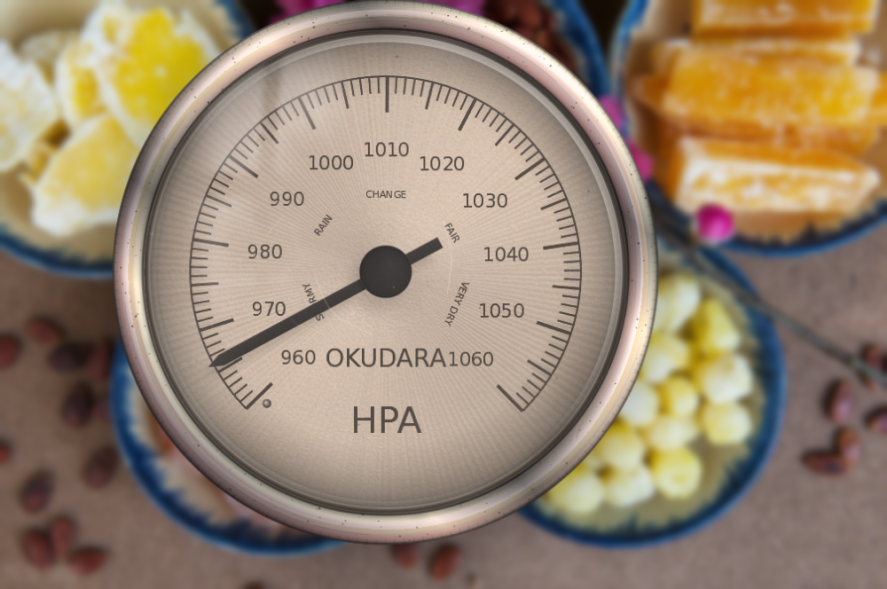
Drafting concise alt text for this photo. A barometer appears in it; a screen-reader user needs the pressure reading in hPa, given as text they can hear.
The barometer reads 966 hPa
